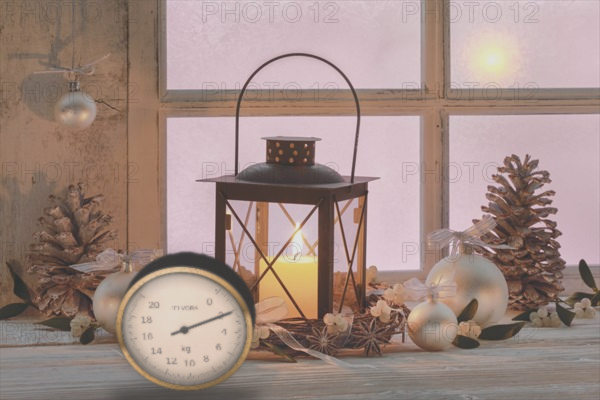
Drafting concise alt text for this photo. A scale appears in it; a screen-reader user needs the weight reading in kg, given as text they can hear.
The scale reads 2 kg
